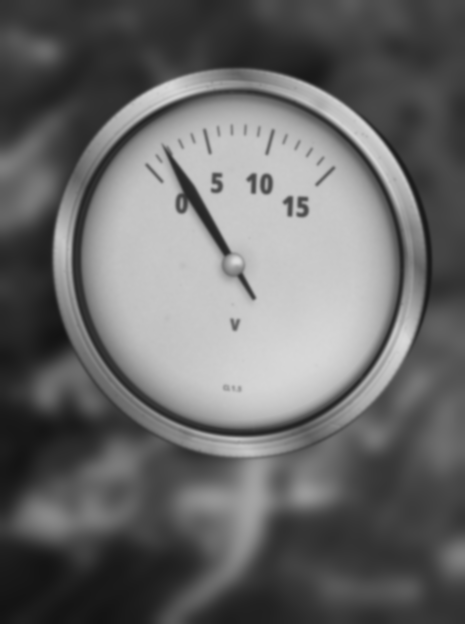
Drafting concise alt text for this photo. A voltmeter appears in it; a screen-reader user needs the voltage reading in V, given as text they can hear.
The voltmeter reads 2 V
